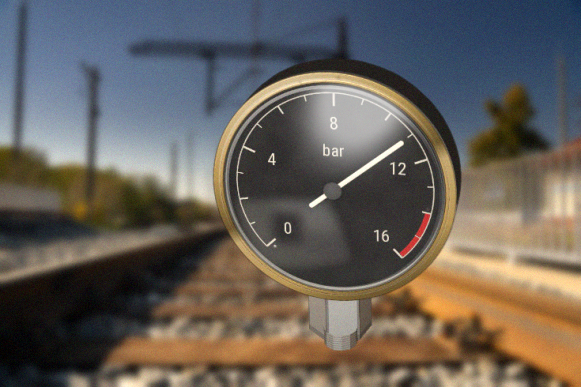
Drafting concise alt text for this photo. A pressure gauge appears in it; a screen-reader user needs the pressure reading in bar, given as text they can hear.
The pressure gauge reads 11 bar
